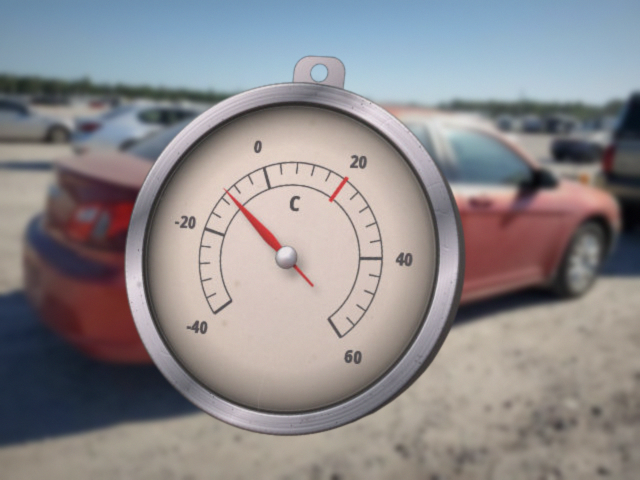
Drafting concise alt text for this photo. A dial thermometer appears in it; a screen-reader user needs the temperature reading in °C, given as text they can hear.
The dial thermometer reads -10 °C
